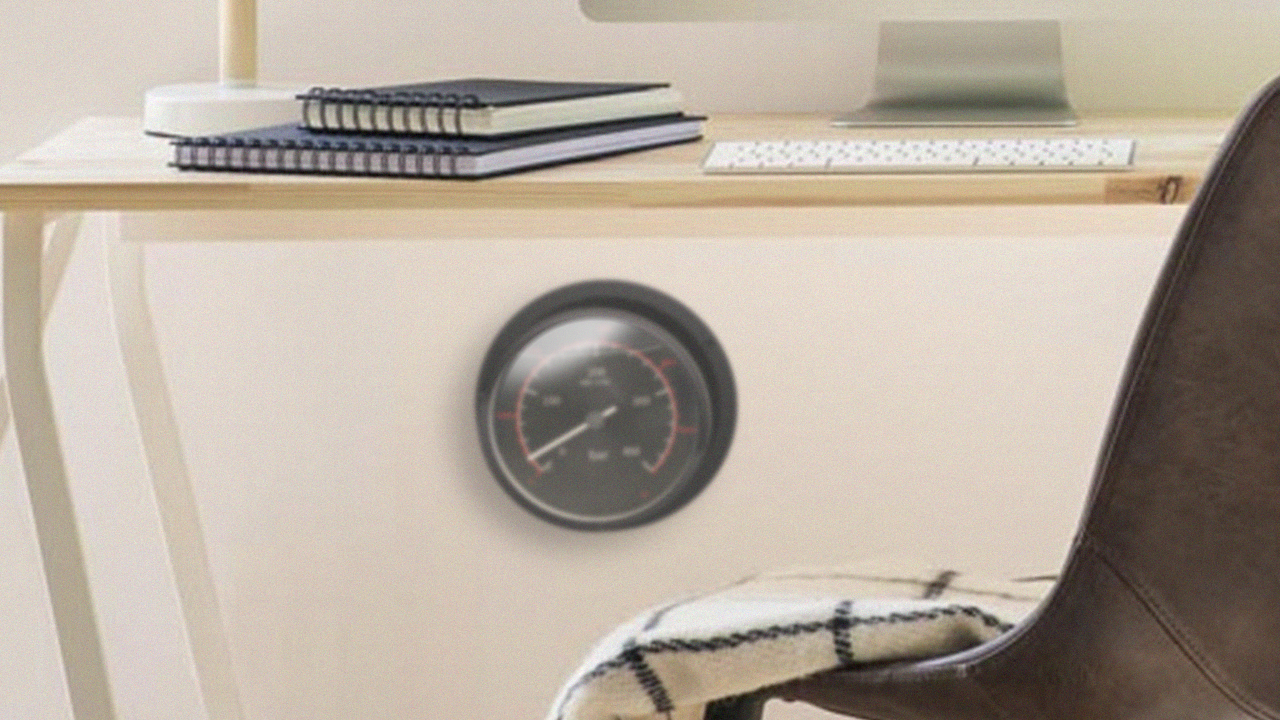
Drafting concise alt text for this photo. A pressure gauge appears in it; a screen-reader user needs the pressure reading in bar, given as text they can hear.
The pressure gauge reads 20 bar
